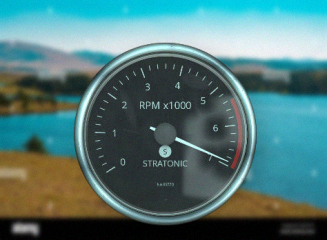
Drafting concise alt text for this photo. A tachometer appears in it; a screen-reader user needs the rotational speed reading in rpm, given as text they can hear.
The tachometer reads 6900 rpm
